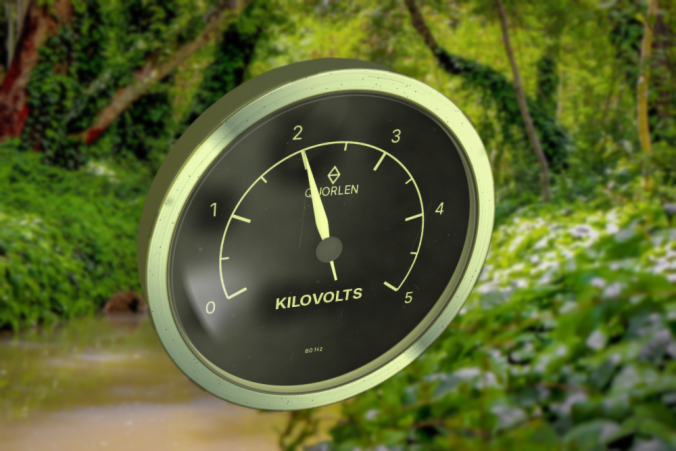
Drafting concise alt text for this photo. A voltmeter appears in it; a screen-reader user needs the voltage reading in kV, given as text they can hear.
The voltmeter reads 2 kV
